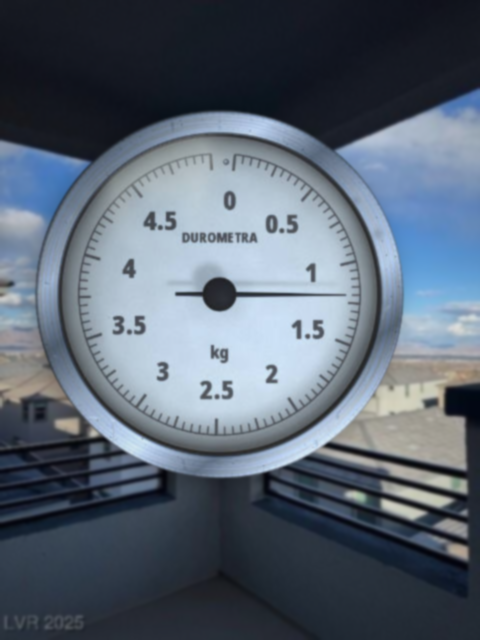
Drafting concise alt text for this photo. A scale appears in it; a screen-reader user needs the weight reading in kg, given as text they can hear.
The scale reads 1.2 kg
